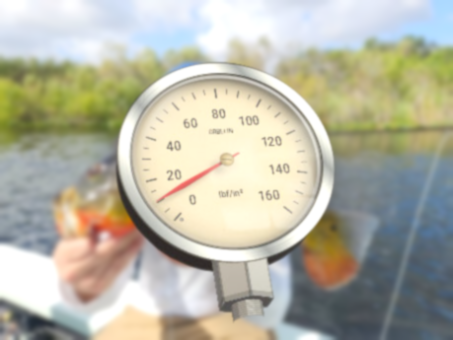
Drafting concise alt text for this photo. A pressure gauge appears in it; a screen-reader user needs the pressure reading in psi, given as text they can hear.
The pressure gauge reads 10 psi
